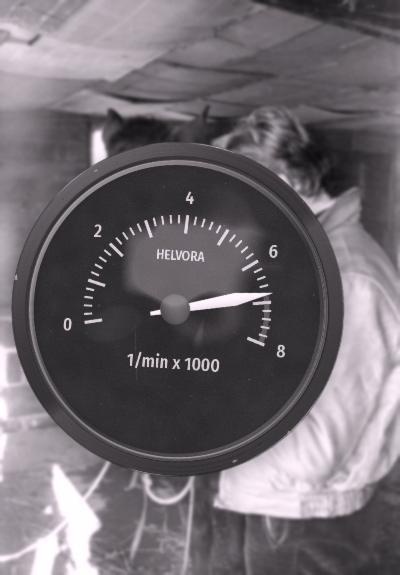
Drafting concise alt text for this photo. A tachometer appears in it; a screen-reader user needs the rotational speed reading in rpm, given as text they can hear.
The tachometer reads 6800 rpm
